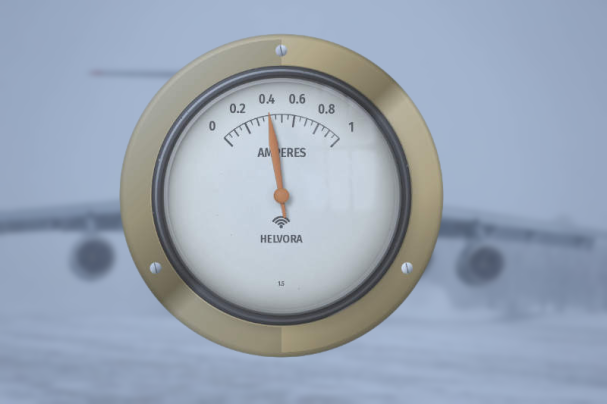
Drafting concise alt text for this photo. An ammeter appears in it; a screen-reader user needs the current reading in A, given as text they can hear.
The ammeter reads 0.4 A
